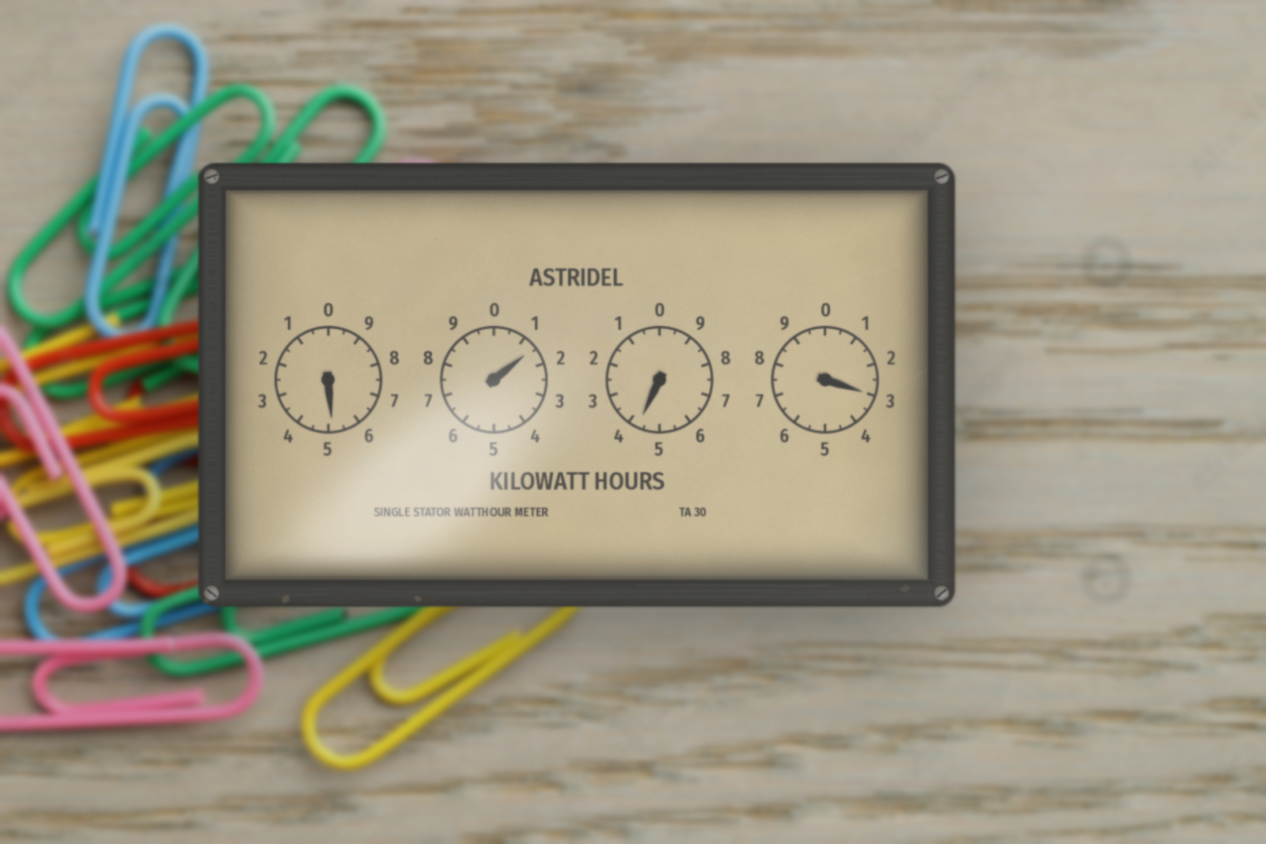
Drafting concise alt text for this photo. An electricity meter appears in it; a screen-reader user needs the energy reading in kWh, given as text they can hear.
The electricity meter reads 5143 kWh
